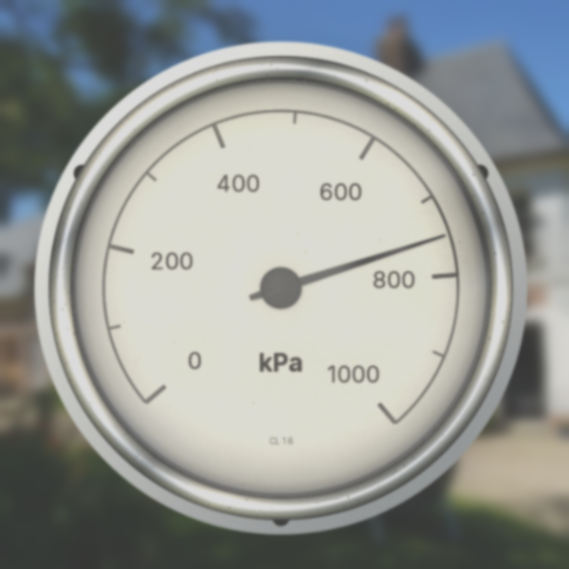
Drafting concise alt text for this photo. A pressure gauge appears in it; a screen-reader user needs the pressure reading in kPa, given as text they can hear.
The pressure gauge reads 750 kPa
